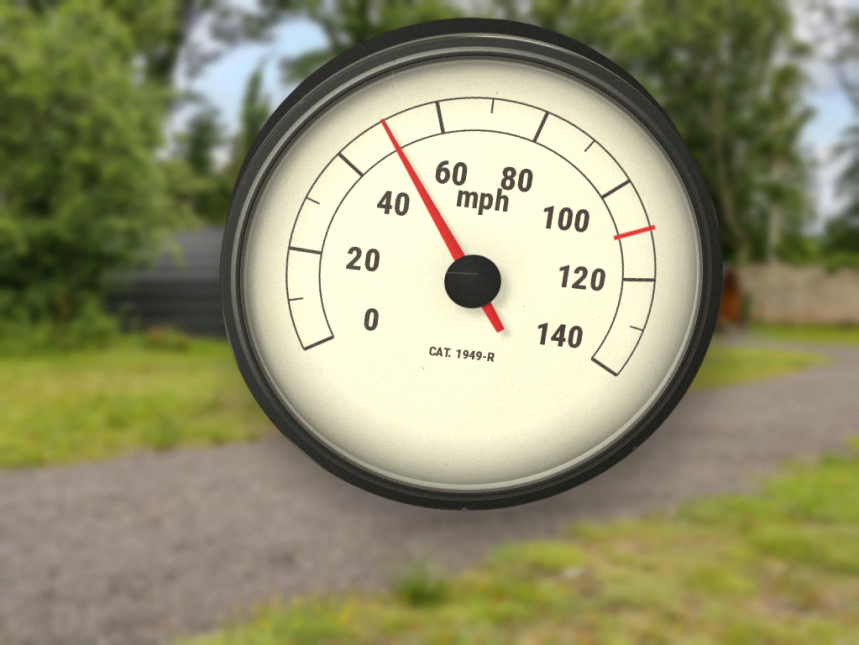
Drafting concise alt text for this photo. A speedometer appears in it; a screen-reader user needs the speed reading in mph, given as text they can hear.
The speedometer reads 50 mph
